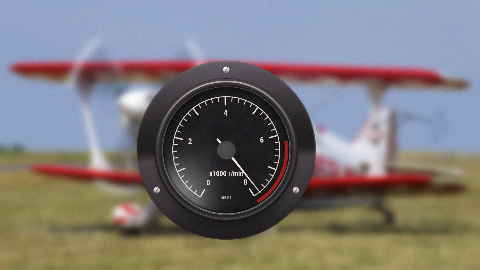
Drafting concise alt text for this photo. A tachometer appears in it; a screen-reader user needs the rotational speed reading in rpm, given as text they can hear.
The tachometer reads 7800 rpm
